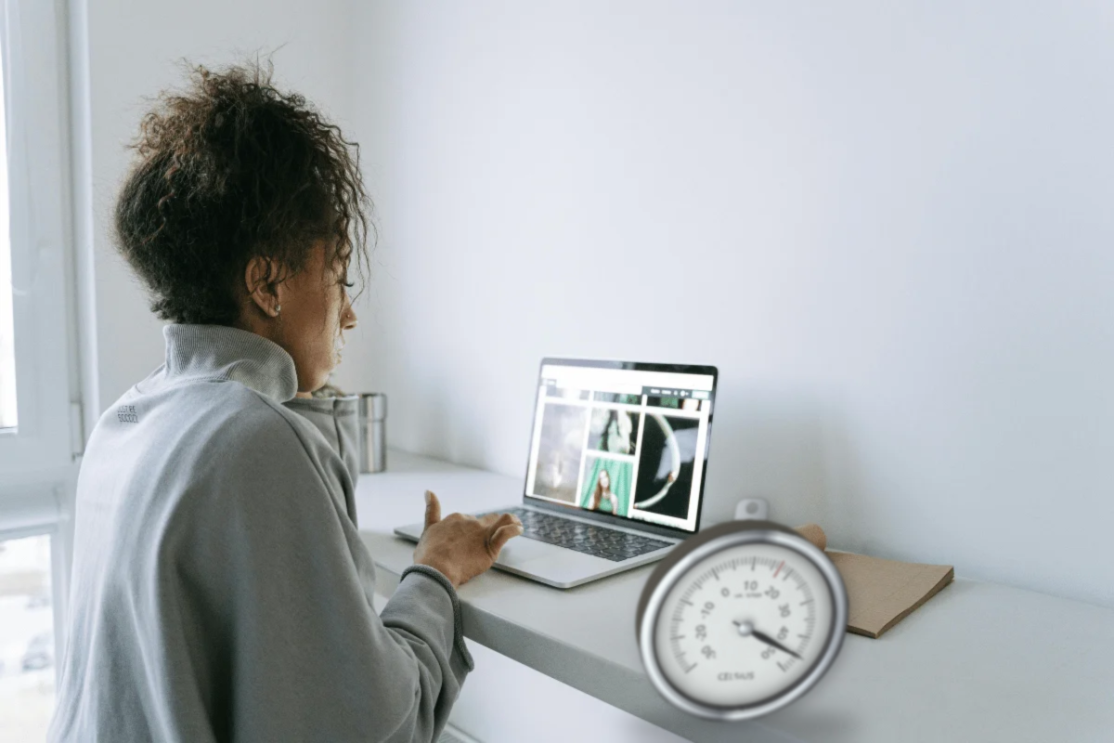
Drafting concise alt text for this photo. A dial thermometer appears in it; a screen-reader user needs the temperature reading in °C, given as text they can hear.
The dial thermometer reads 45 °C
